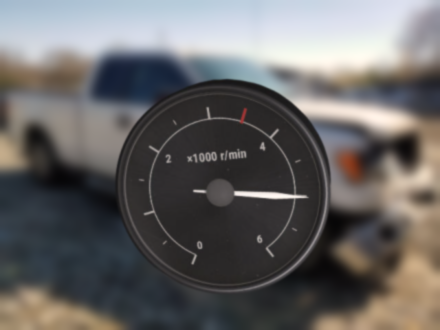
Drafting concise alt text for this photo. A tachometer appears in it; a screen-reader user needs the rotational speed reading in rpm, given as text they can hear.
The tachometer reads 5000 rpm
